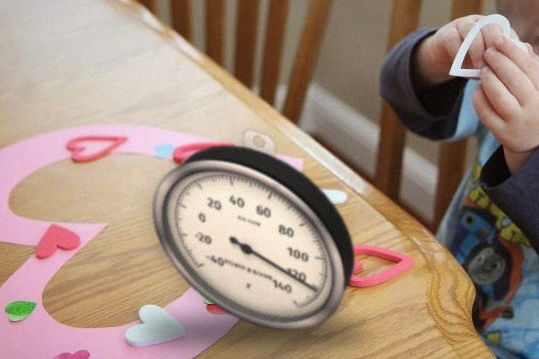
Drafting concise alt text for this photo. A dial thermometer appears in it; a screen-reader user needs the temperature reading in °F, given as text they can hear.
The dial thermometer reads 120 °F
